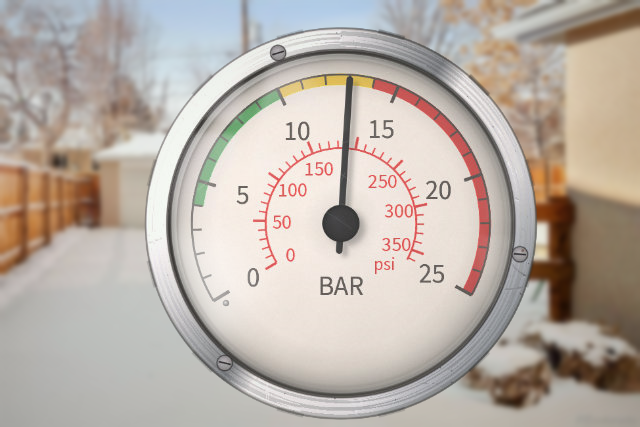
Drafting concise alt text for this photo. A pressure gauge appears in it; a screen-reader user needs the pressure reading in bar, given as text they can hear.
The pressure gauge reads 13 bar
